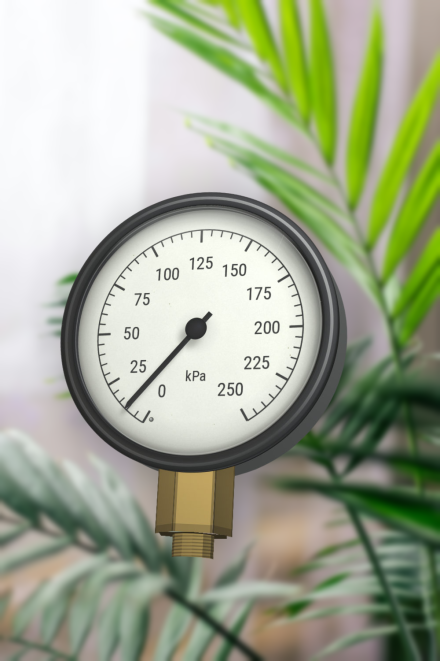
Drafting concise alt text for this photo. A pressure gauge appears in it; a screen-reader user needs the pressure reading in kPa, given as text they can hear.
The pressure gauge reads 10 kPa
